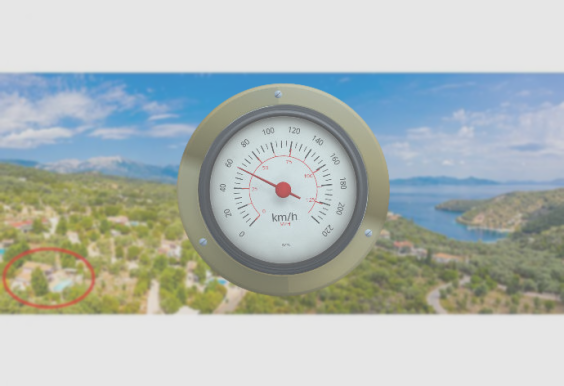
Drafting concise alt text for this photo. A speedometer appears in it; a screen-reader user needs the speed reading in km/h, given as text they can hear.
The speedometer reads 60 km/h
